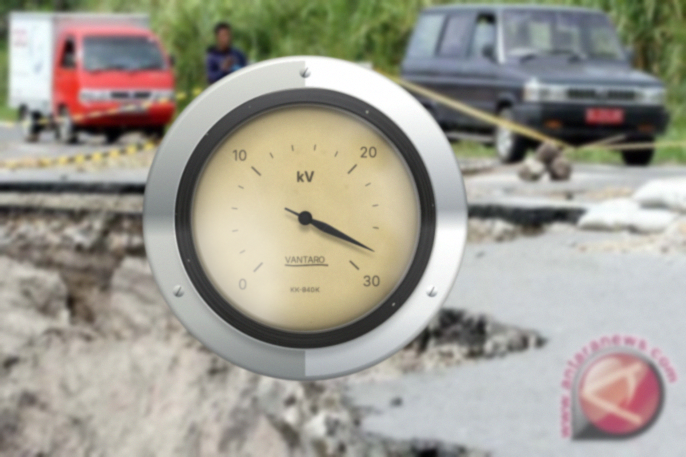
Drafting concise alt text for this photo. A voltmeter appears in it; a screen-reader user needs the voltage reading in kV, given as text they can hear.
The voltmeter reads 28 kV
